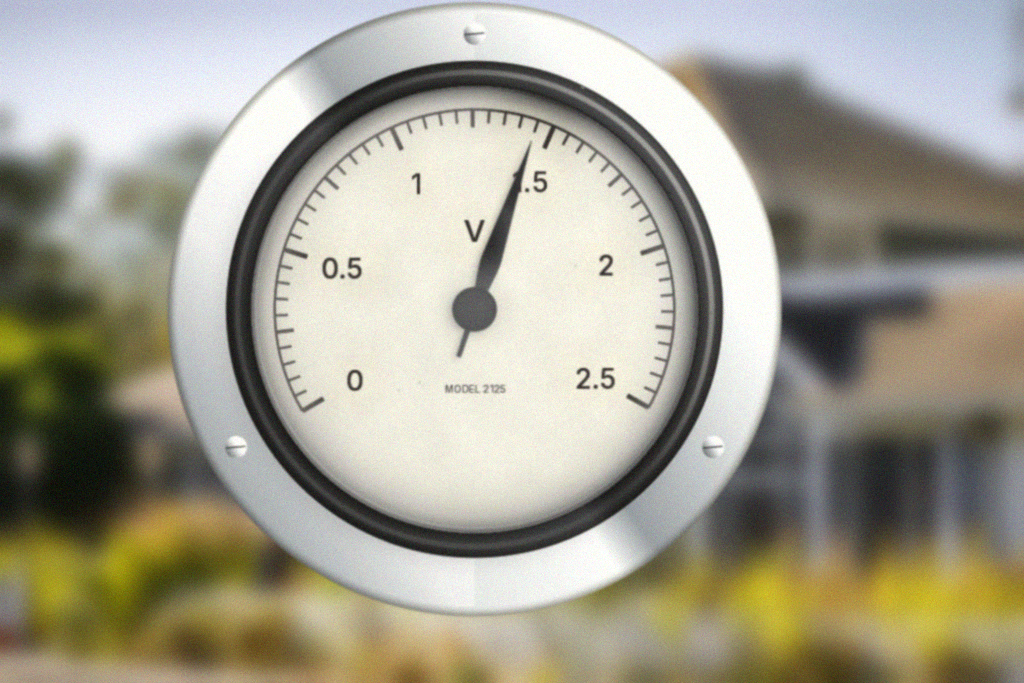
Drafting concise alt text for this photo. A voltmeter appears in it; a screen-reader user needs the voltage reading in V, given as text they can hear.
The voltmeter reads 1.45 V
